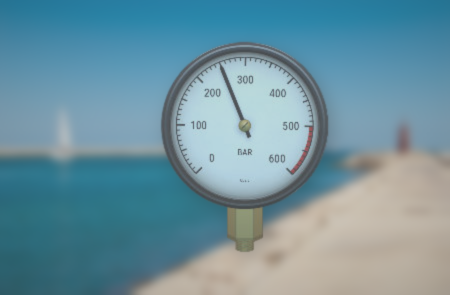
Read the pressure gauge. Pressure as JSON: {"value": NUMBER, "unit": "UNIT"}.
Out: {"value": 250, "unit": "bar"}
